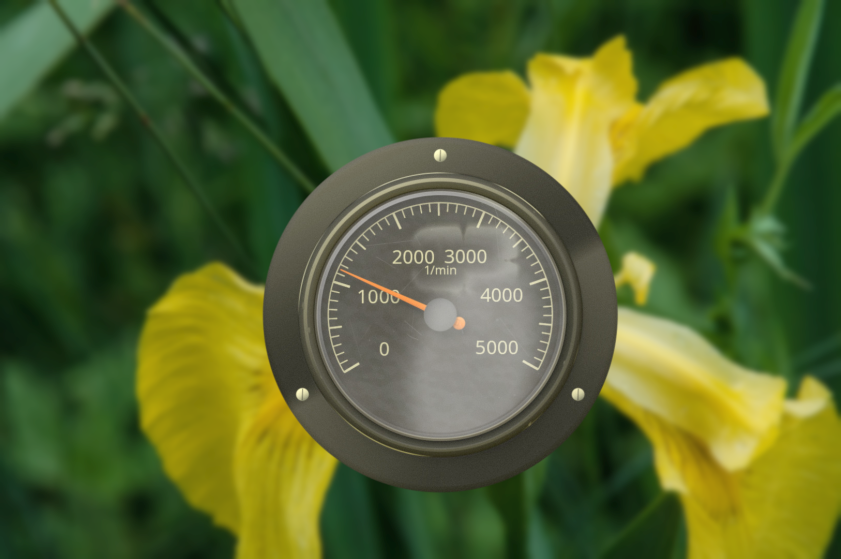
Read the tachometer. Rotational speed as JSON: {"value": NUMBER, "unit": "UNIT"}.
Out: {"value": 1150, "unit": "rpm"}
